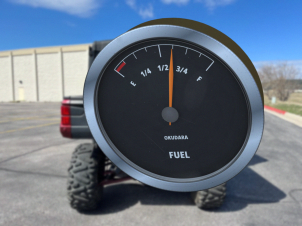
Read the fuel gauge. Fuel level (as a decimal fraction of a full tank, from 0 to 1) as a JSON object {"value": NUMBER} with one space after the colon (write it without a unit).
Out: {"value": 0.625}
